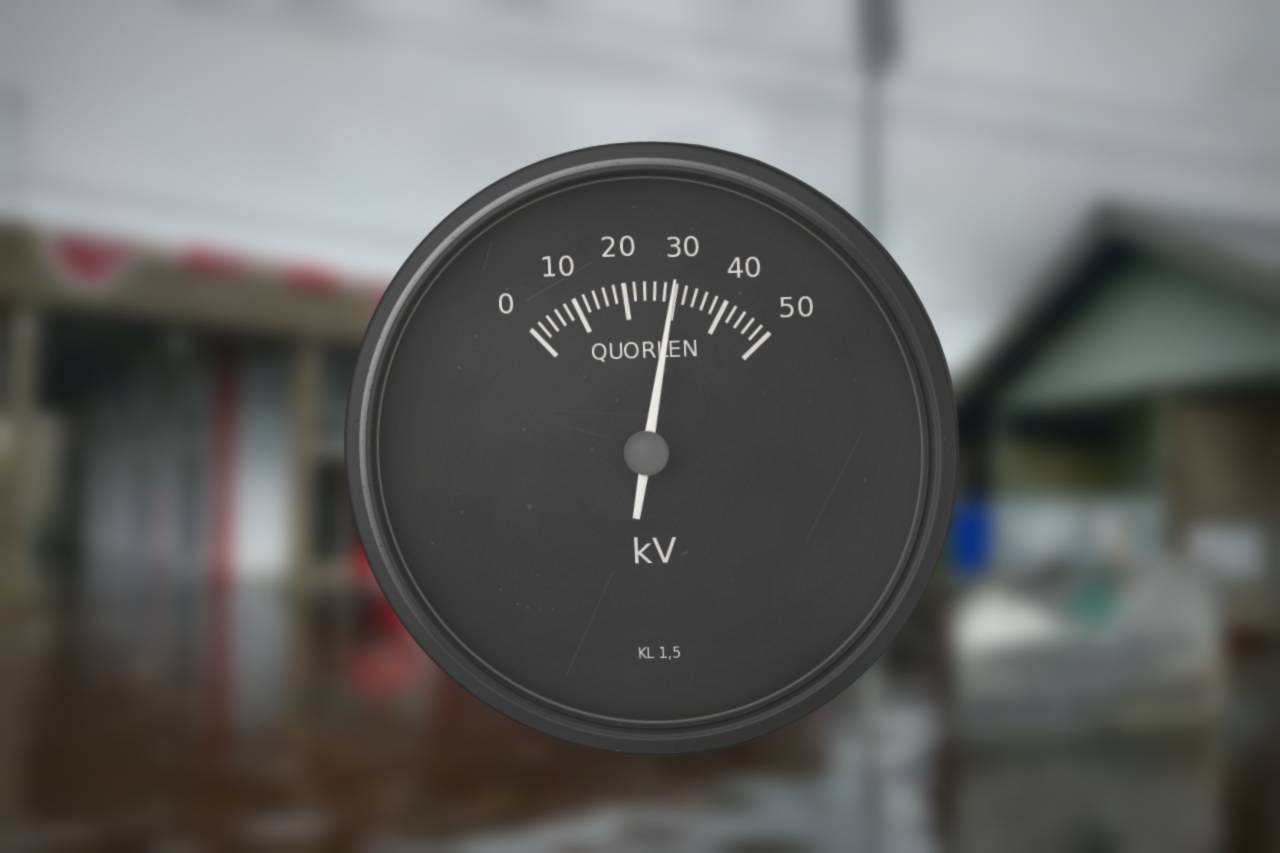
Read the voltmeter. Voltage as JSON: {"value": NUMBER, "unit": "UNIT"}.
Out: {"value": 30, "unit": "kV"}
